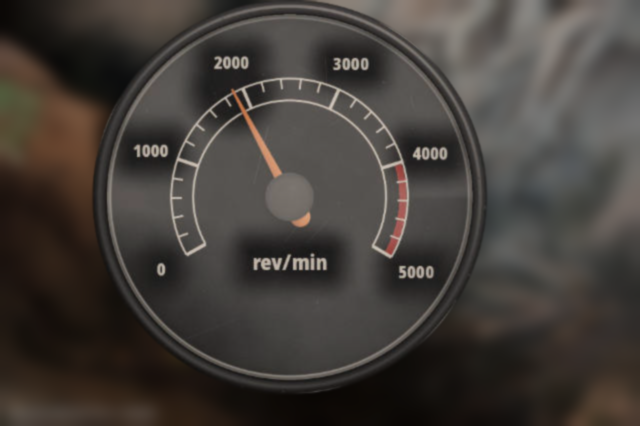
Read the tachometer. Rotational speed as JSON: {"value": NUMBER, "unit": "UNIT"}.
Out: {"value": 1900, "unit": "rpm"}
